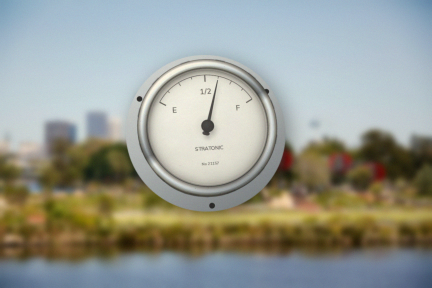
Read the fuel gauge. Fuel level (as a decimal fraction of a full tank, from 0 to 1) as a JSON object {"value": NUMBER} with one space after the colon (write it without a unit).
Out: {"value": 0.625}
